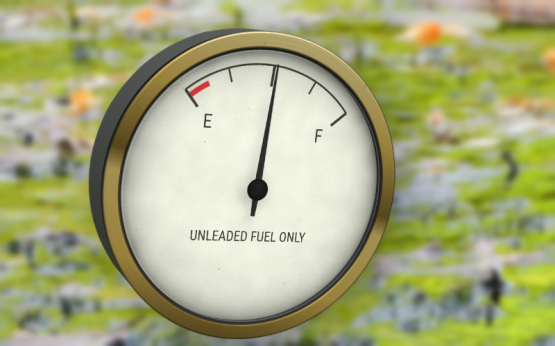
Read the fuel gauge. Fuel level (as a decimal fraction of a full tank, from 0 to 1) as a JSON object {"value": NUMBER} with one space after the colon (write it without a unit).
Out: {"value": 0.5}
